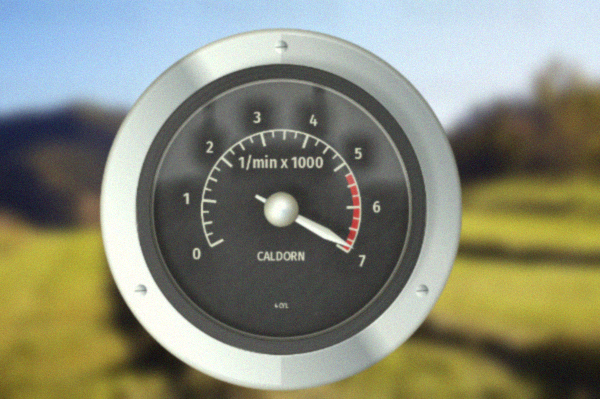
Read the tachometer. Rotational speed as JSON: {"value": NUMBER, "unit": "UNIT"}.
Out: {"value": 6875, "unit": "rpm"}
